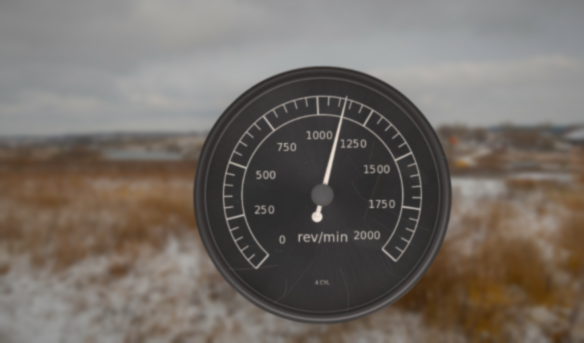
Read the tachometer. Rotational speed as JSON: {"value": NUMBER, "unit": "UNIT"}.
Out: {"value": 1125, "unit": "rpm"}
